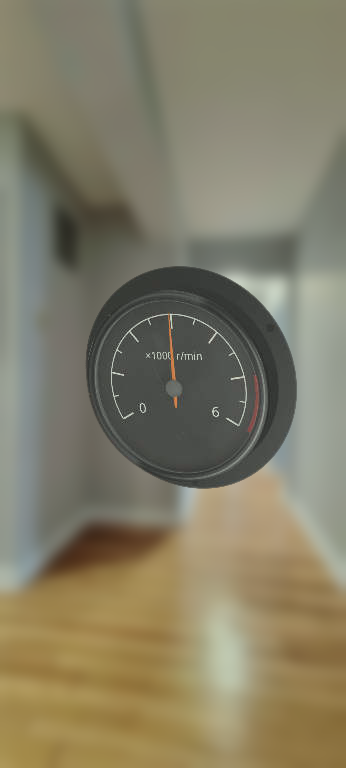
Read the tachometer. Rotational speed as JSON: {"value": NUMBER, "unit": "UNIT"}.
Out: {"value": 3000, "unit": "rpm"}
